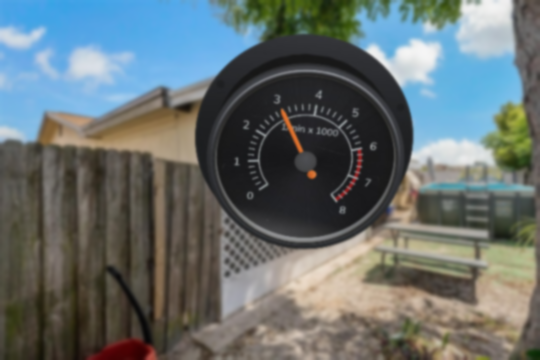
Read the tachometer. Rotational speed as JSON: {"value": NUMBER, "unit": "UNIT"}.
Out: {"value": 3000, "unit": "rpm"}
